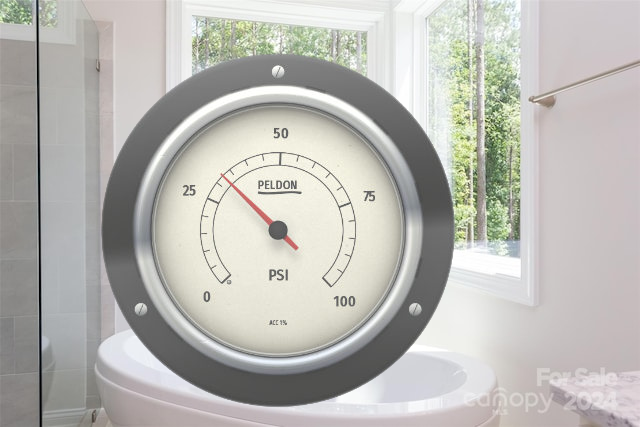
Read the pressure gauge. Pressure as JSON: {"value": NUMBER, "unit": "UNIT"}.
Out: {"value": 32.5, "unit": "psi"}
